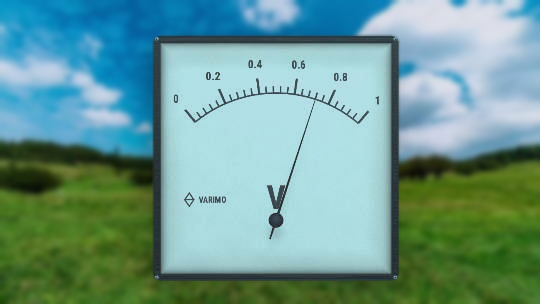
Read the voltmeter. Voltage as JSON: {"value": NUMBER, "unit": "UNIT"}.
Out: {"value": 0.72, "unit": "V"}
